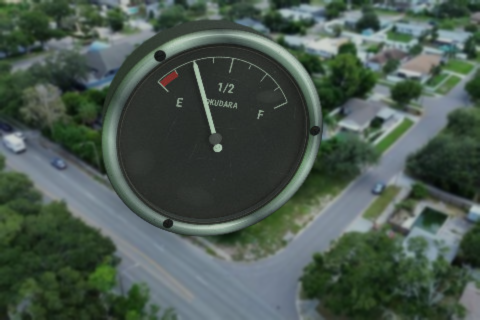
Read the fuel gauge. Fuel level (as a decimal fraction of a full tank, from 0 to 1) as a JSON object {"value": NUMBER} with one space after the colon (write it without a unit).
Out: {"value": 0.25}
